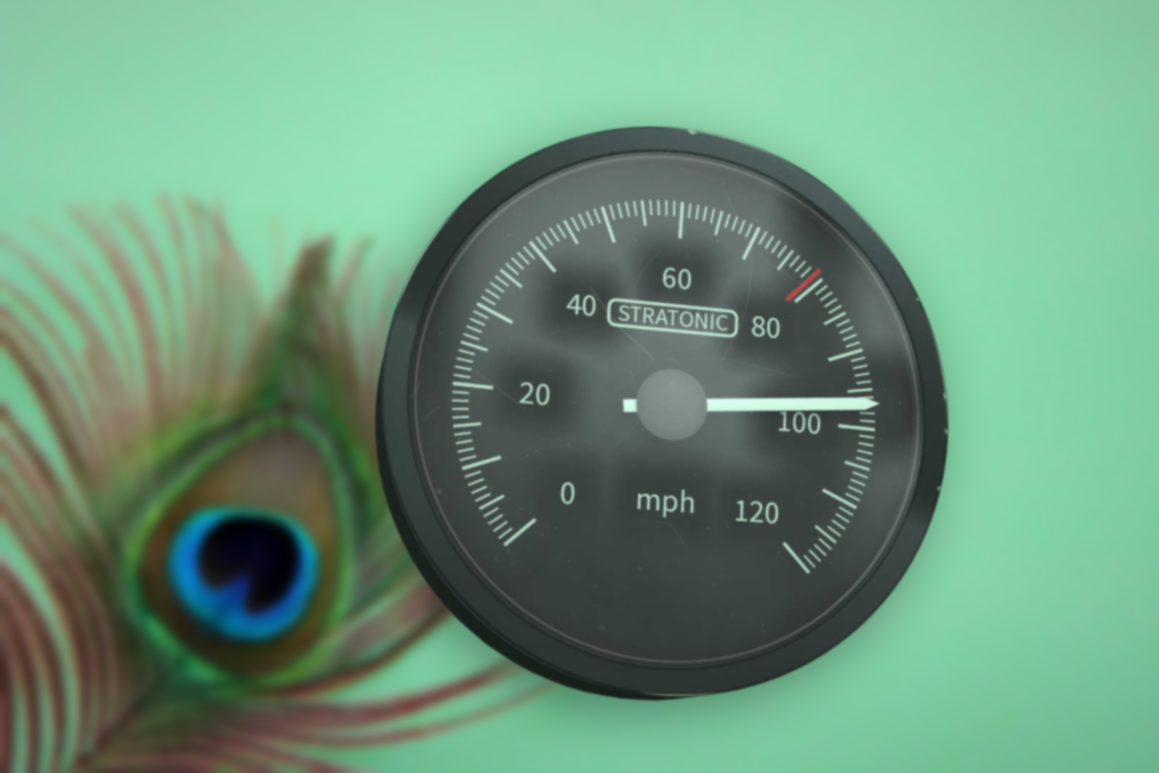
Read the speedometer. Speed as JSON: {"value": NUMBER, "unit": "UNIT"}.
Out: {"value": 97, "unit": "mph"}
